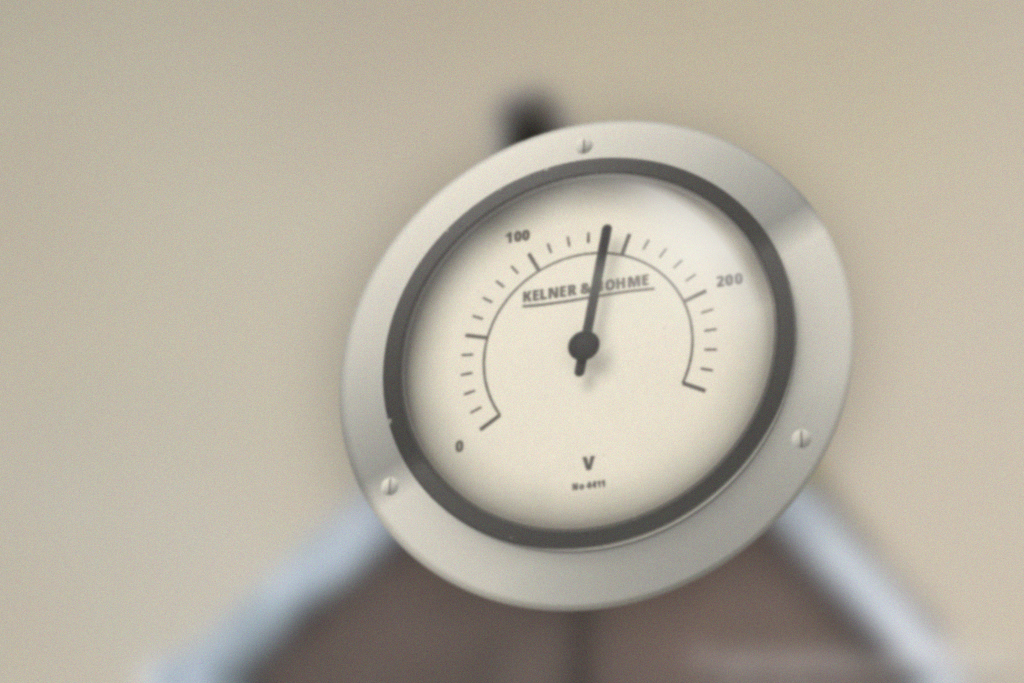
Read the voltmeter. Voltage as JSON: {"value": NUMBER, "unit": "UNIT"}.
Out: {"value": 140, "unit": "V"}
